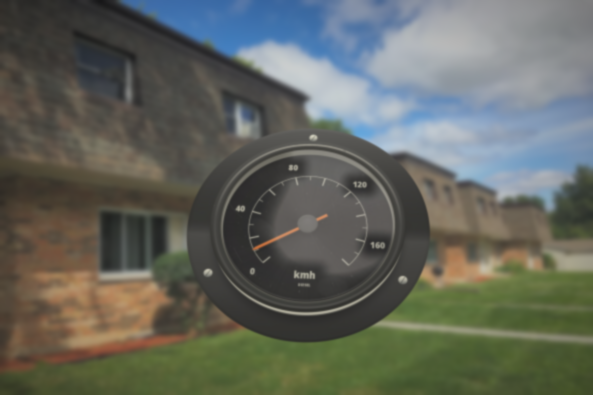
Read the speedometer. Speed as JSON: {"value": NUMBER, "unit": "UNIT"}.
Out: {"value": 10, "unit": "km/h"}
